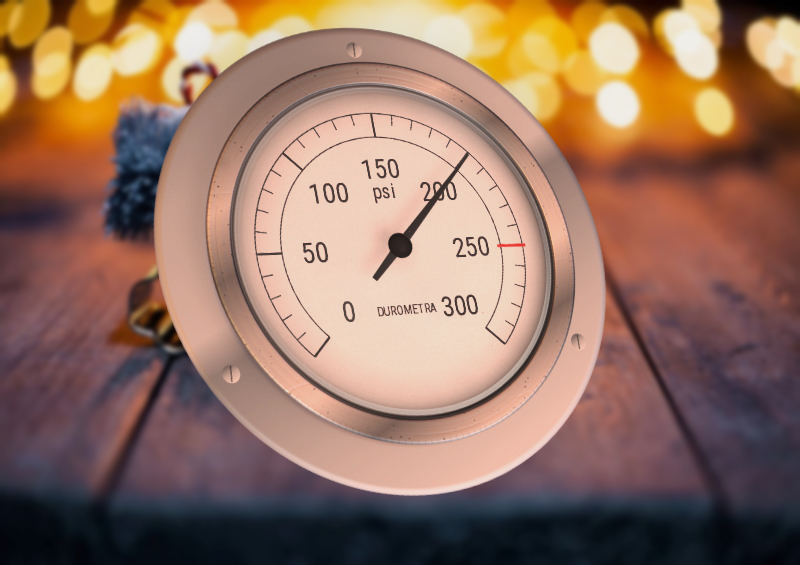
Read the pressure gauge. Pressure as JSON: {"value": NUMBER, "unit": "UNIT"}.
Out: {"value": 200, "unit": "psi"}
